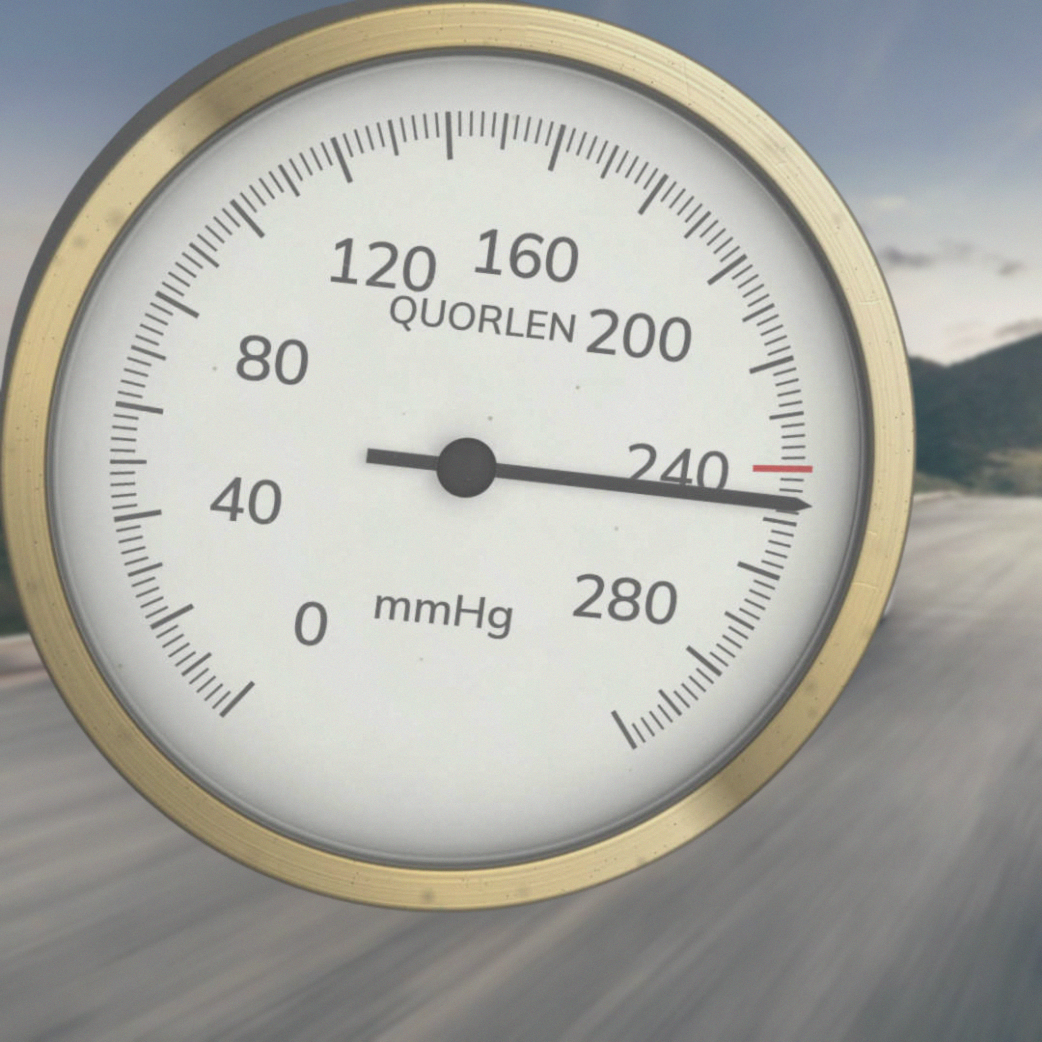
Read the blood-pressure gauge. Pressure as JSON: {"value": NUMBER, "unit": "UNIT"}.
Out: {"value": 246, "unit": "mmHg"}
